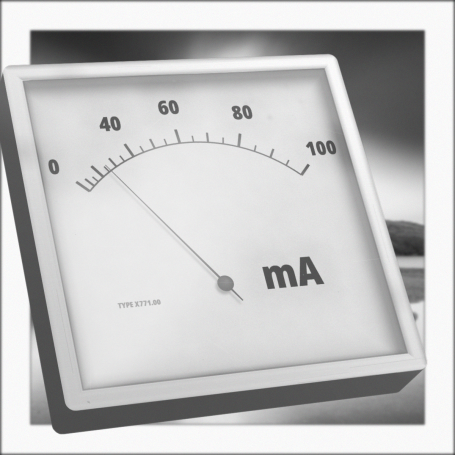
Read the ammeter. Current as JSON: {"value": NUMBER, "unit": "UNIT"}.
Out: {"value": 25, "unit": "mA"}
